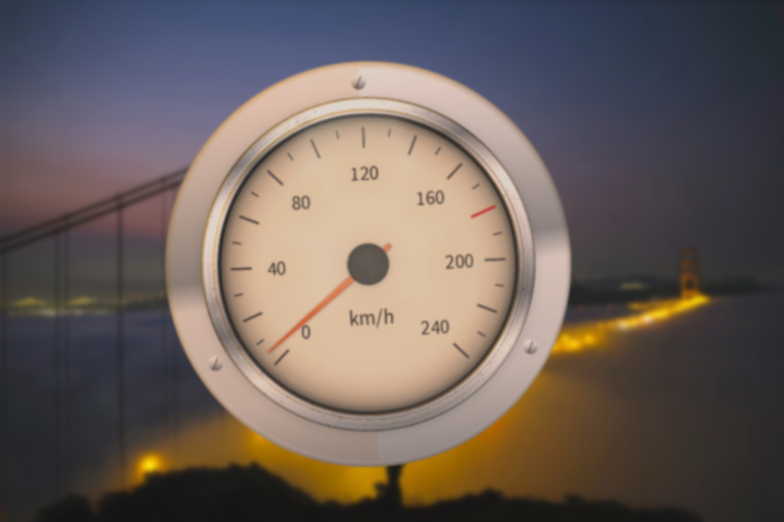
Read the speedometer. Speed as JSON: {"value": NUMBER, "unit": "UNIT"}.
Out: {"value": 5, "unit": "km/h"}
